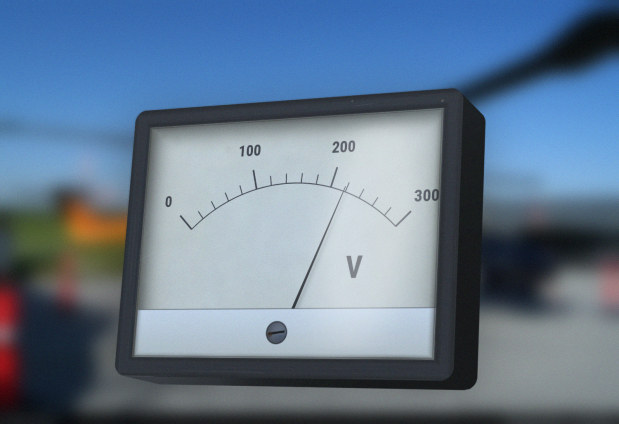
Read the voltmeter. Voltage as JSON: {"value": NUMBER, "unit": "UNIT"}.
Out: {"value": 220, "unit": "V"}
